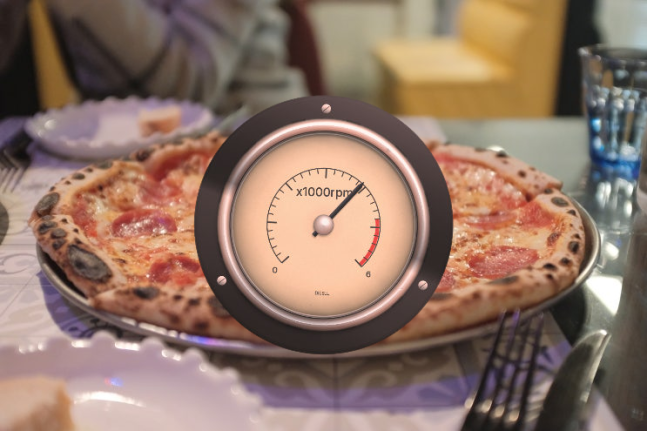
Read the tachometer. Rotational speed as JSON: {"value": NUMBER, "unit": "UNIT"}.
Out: {"value": 3900, "unit": "rpm"}
